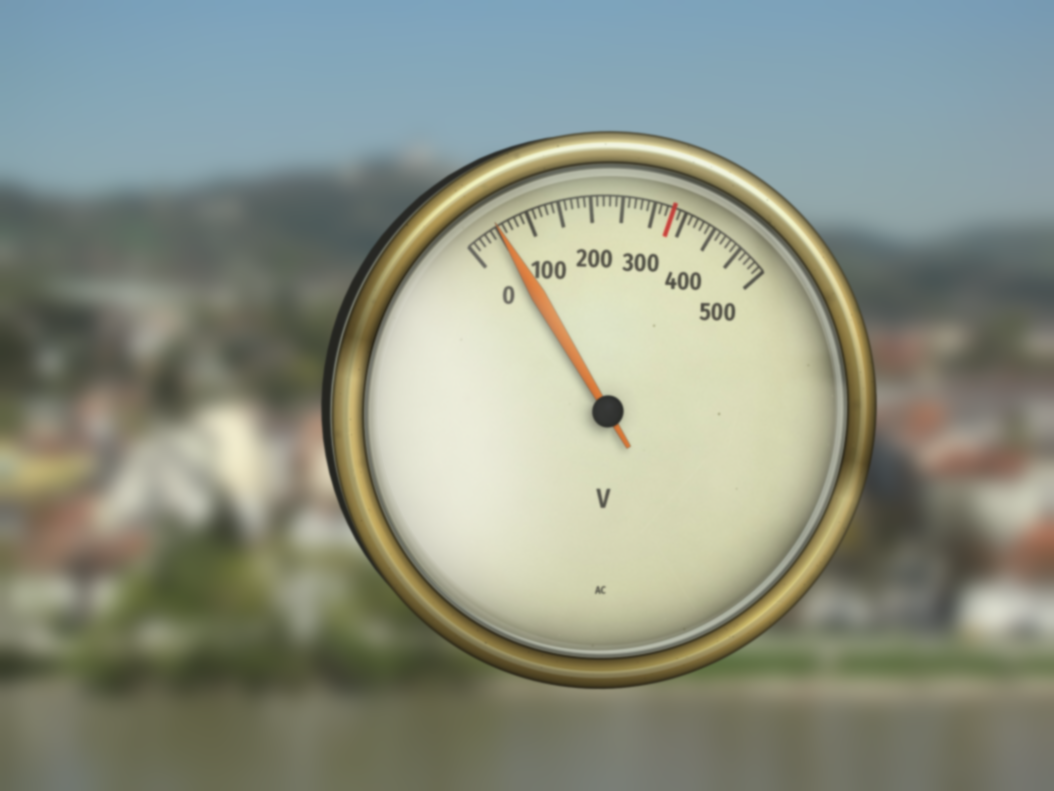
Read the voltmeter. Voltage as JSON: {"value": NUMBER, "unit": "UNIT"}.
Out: {"value": 50, "unit": "V"}
